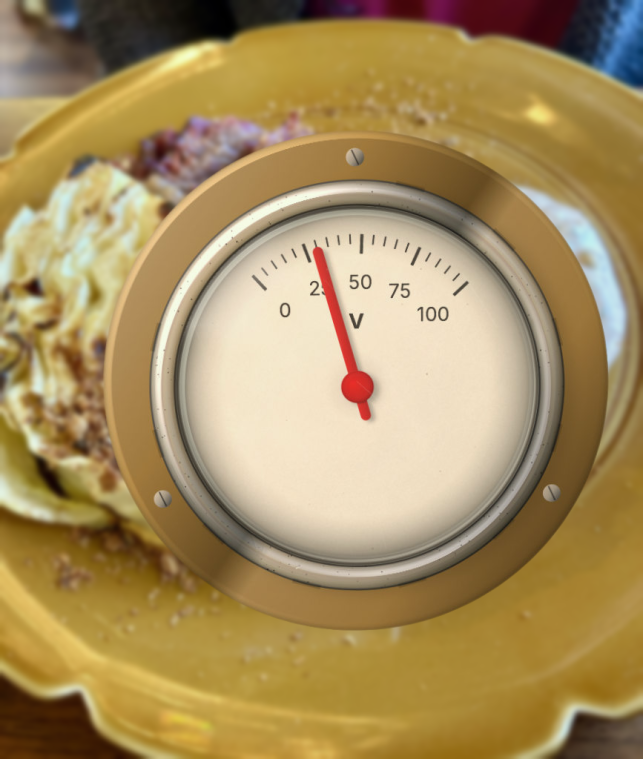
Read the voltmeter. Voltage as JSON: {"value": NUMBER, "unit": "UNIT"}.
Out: {"value": 30, "unit": "V"}
